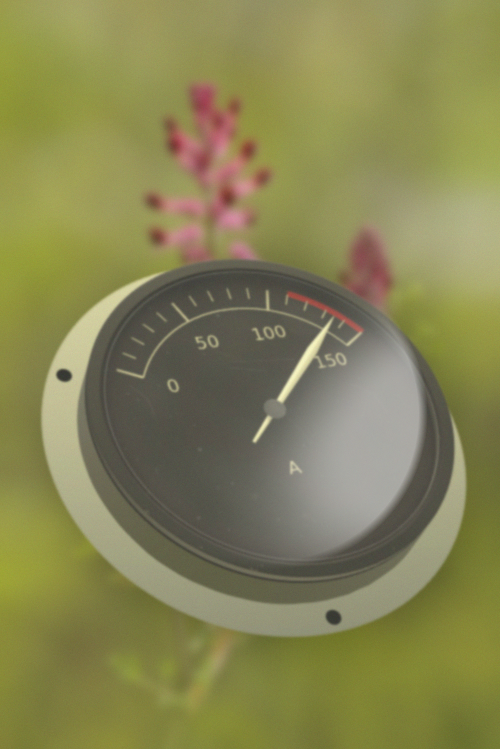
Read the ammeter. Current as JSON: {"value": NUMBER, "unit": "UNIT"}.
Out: {"value": 135, "unit": "A"}
